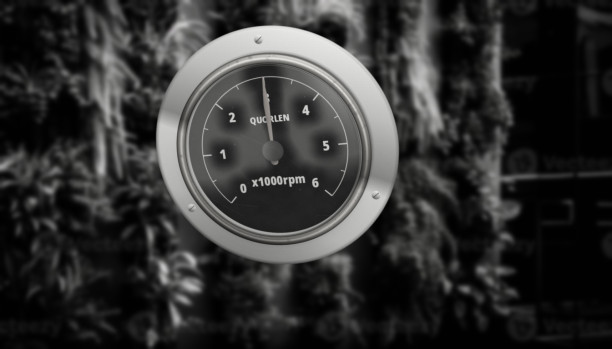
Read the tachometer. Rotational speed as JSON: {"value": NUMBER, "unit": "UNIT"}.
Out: {"value": 3000, "unit": "rpm"}
